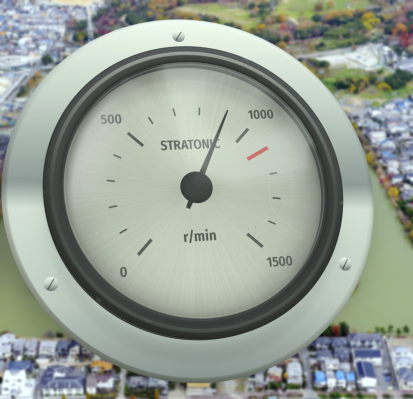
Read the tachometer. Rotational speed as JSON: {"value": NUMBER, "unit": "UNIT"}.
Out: {"value": 900, "unit": "rpm"}
